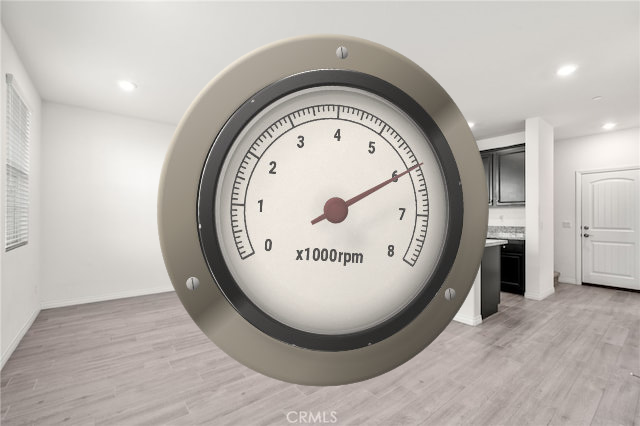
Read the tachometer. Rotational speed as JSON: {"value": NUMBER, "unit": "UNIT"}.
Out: {"value": 6000, "unit": "rpm"}
